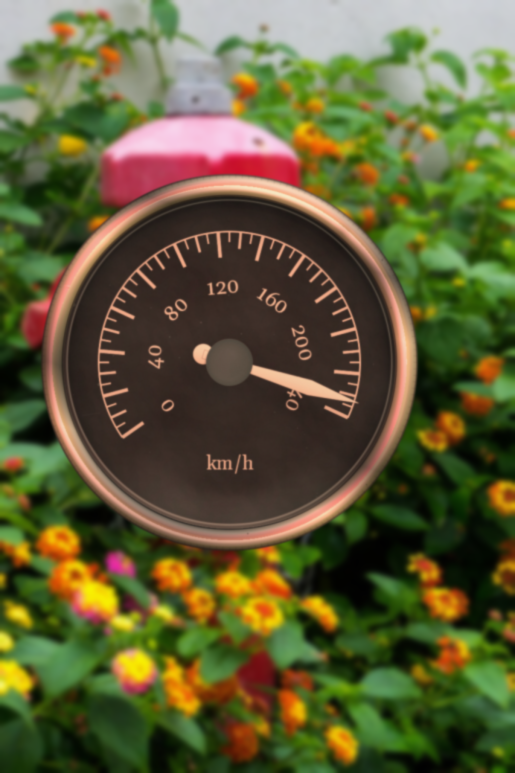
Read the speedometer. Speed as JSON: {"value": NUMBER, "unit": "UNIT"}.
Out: {"value": 232.5, "unit": "km/h"}
